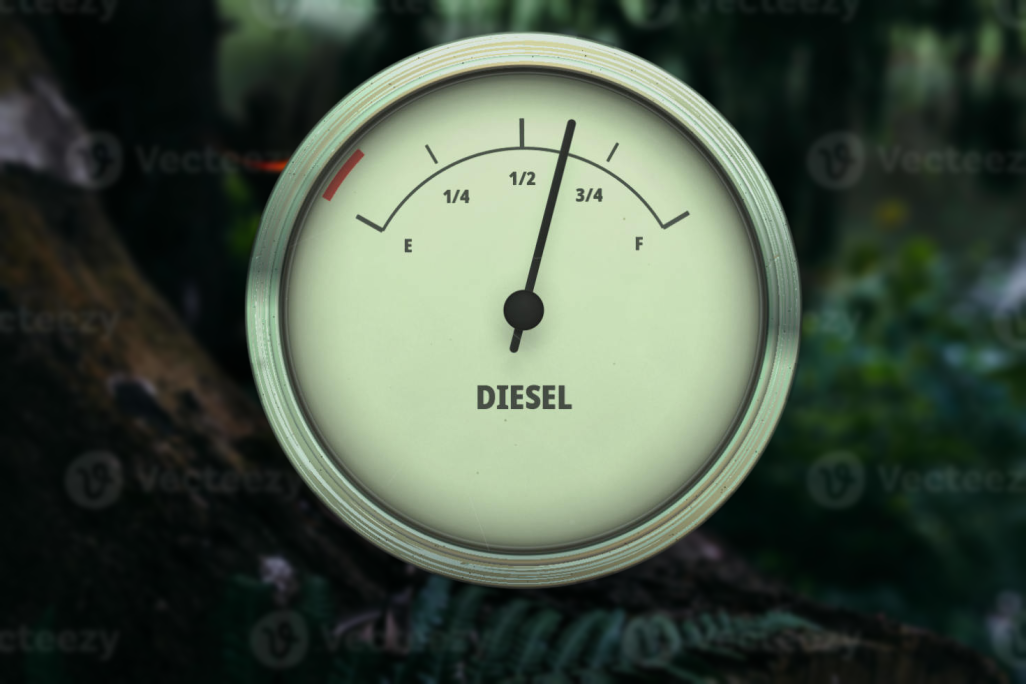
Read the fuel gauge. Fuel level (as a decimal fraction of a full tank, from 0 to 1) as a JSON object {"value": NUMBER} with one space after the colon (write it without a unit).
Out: {"value": 0.625}
